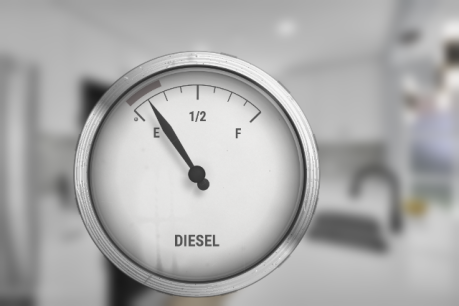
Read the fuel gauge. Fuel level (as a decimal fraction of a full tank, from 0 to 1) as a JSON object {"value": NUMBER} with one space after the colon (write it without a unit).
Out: {"value": 0.125}
